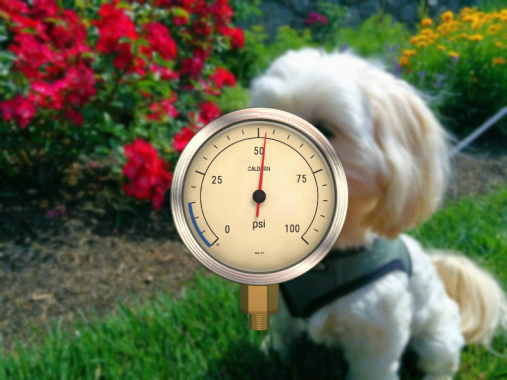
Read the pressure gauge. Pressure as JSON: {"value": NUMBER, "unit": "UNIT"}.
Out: {"value": 52.5, "unit": "psi"}
